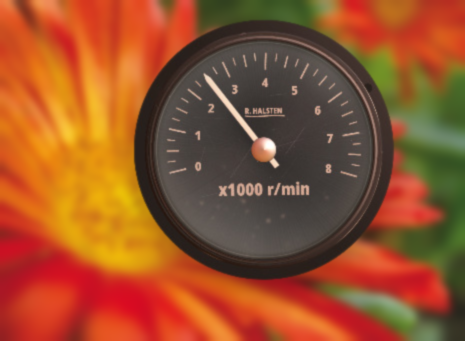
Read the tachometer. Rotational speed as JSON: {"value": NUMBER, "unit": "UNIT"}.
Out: {"value": 2500, "unit": "rpm"}
